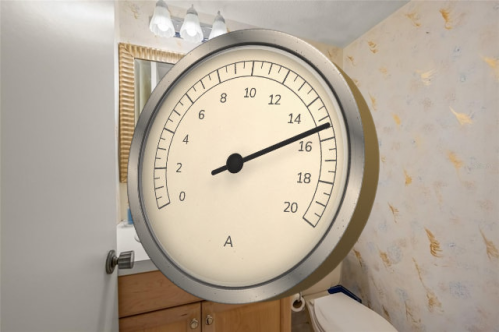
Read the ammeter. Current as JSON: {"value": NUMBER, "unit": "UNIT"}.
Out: {"value": 15.5, "unit": "A"}
